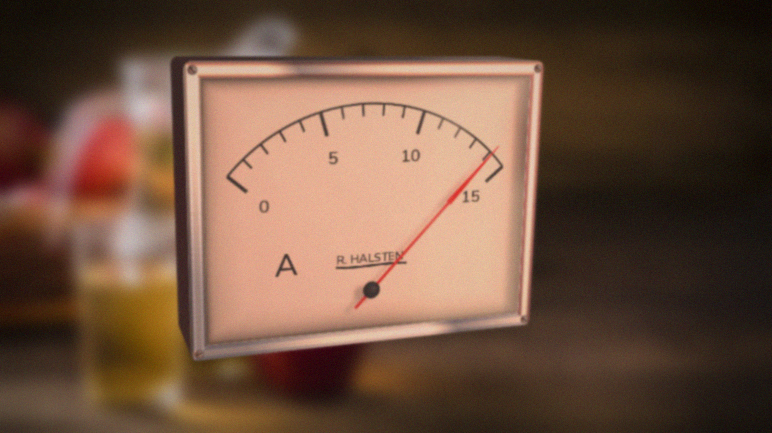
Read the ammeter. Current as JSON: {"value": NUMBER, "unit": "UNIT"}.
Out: {"value": 14, "unit": "A"}
